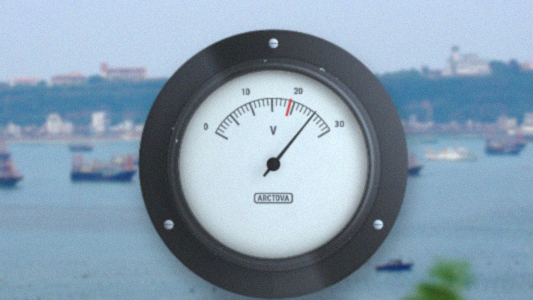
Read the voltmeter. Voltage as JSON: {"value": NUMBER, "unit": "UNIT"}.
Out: {"value": 25, "unit": "V"}
